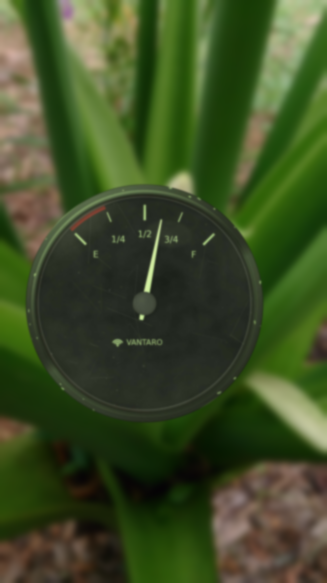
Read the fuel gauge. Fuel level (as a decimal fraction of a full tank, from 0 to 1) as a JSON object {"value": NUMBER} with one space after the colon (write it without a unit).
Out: {"value": 0.625}
